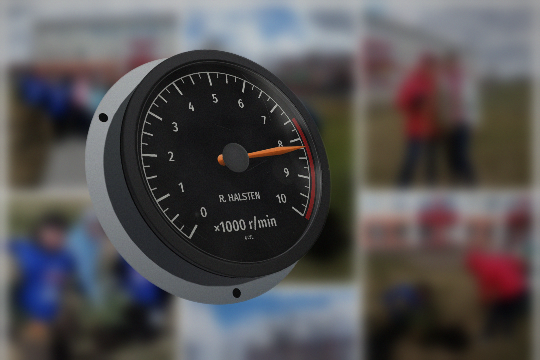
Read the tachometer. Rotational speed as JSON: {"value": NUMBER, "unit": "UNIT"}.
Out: {"value": 8250, "unit": "rpm"}
